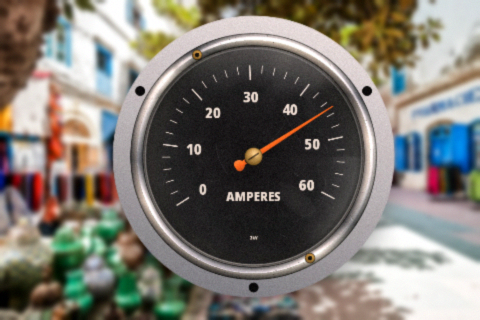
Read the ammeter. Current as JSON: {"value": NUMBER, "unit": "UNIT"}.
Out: {"value": 45, "unit": "A"}
